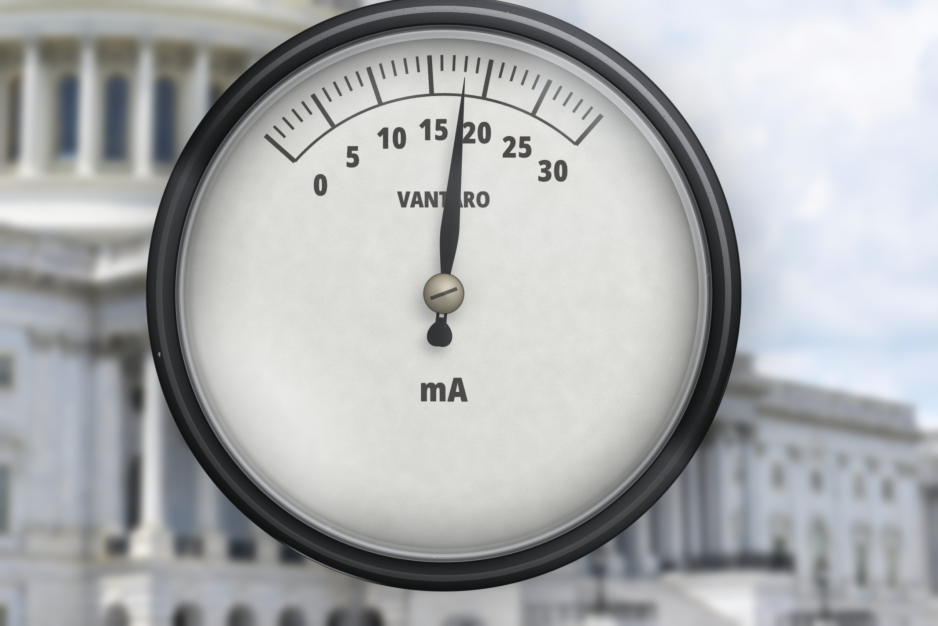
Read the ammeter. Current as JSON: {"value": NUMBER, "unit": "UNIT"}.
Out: {"value": 18, "unit": "mA"}
